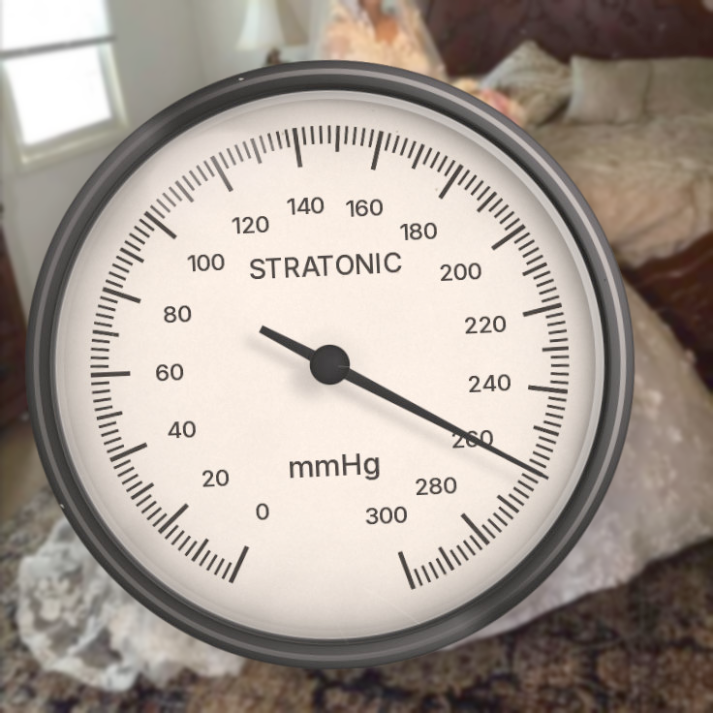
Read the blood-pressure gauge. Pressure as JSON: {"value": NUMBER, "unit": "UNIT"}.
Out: {"value": 260, "unit": "mmHg"}
